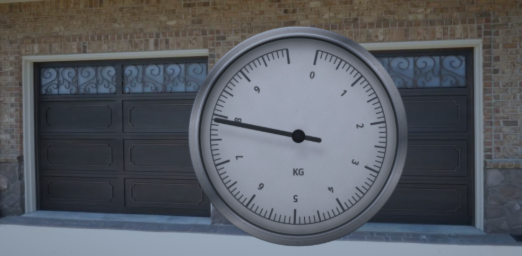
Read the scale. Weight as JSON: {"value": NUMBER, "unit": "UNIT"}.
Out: {"value": 7.9, "unit": "kg"}
